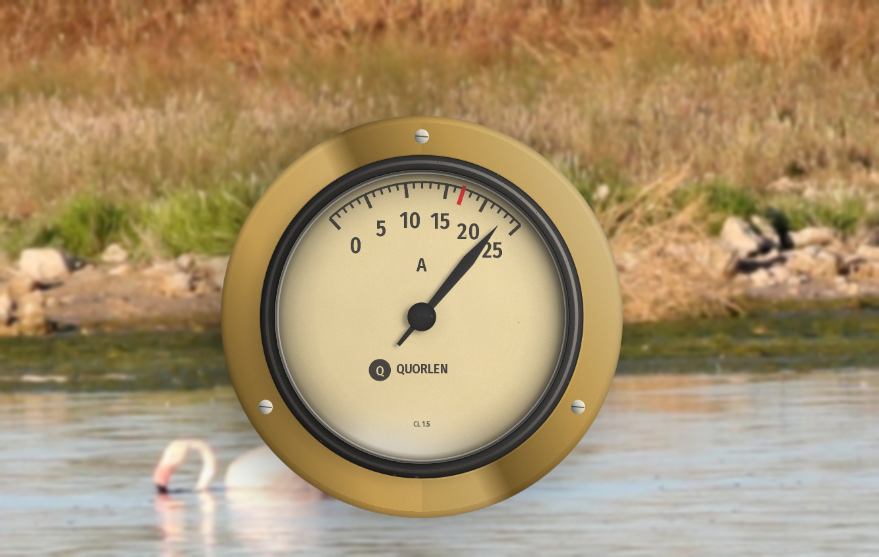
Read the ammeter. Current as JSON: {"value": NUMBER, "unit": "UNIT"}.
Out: {"value": 23, "unit": "A"}
